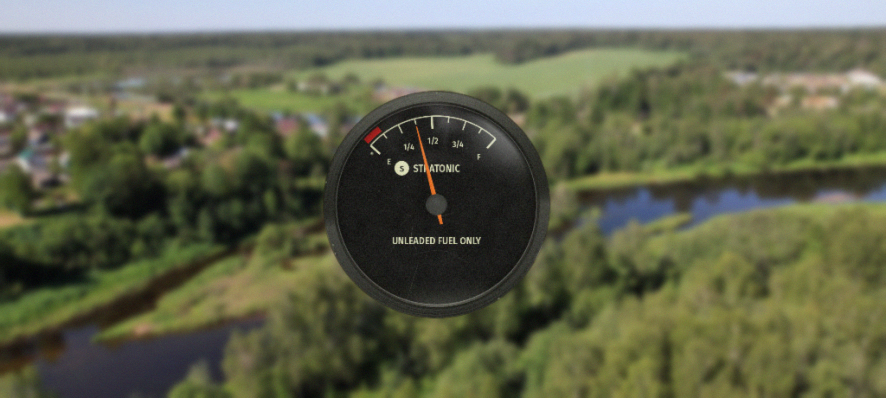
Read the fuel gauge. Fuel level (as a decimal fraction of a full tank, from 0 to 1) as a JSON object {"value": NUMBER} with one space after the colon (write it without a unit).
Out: {"value": 0.375}
